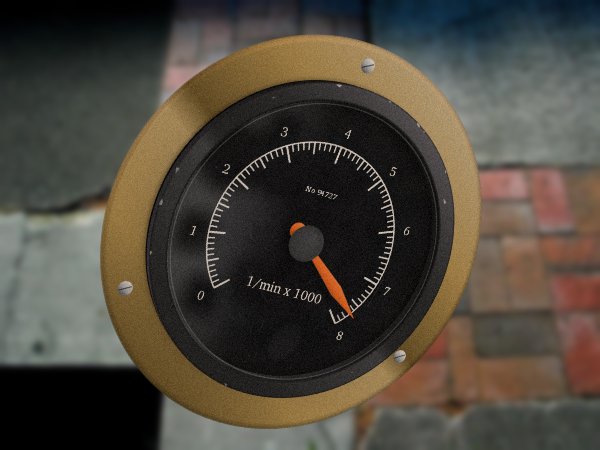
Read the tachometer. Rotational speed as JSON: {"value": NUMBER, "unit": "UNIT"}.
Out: {"value": 7700, "unit": "rpm"}
